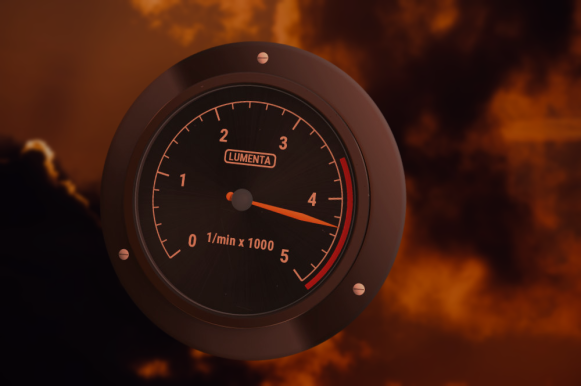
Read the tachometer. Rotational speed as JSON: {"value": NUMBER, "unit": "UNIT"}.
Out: {"value": 4300, "unit": "rpm"}
